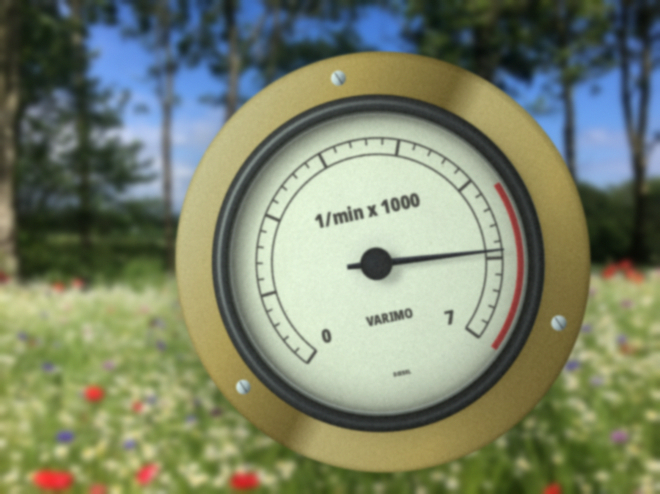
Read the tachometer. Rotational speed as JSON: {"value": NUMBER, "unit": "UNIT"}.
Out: {"value": 5900, "unit": "rpm"}
